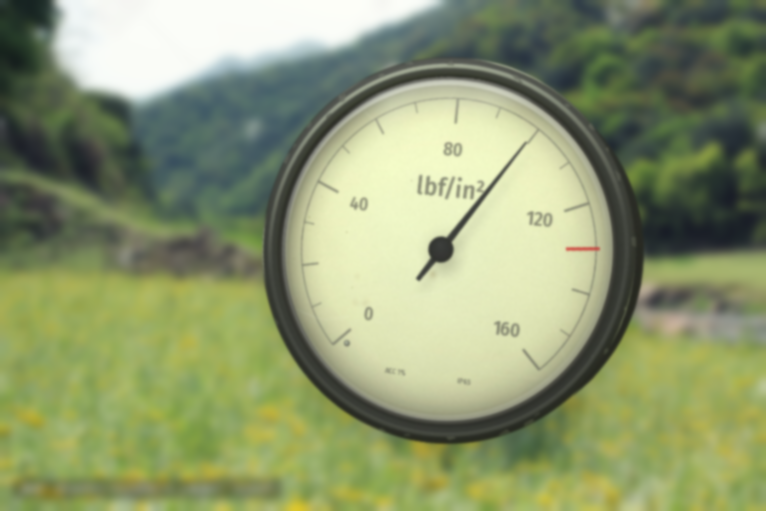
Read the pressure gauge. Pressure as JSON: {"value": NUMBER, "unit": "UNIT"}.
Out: {"value": 100, "unit": "psi"}
